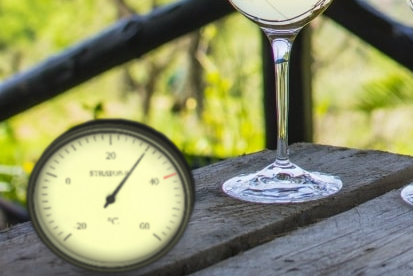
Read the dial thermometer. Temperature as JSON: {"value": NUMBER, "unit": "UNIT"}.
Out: {"value": 30, "unit": "°C"}
